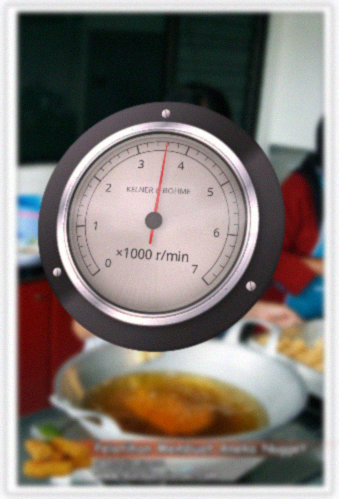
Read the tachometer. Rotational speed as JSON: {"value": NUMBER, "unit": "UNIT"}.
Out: {"value": 3600, "unit": "rpm"}
